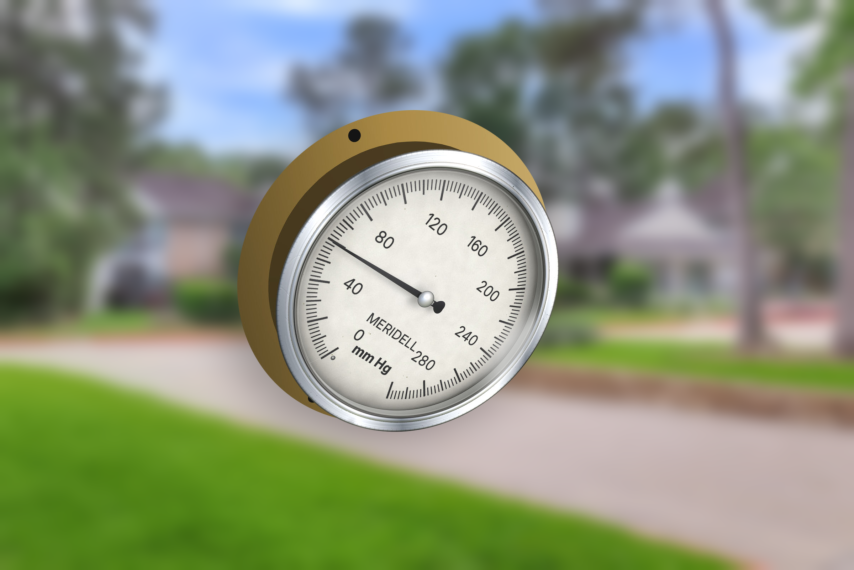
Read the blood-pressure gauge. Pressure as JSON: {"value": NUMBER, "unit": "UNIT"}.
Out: {"value": 60, "unit": "mmHg"}
